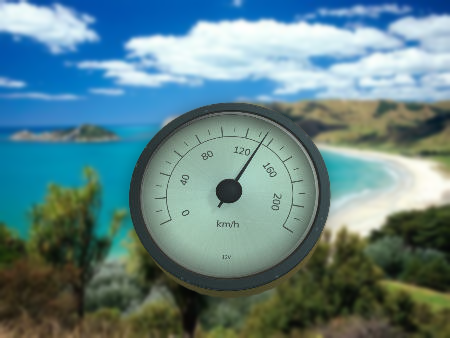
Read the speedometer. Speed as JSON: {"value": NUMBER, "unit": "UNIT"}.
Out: {"value": 135, "unit": "km/h"}
